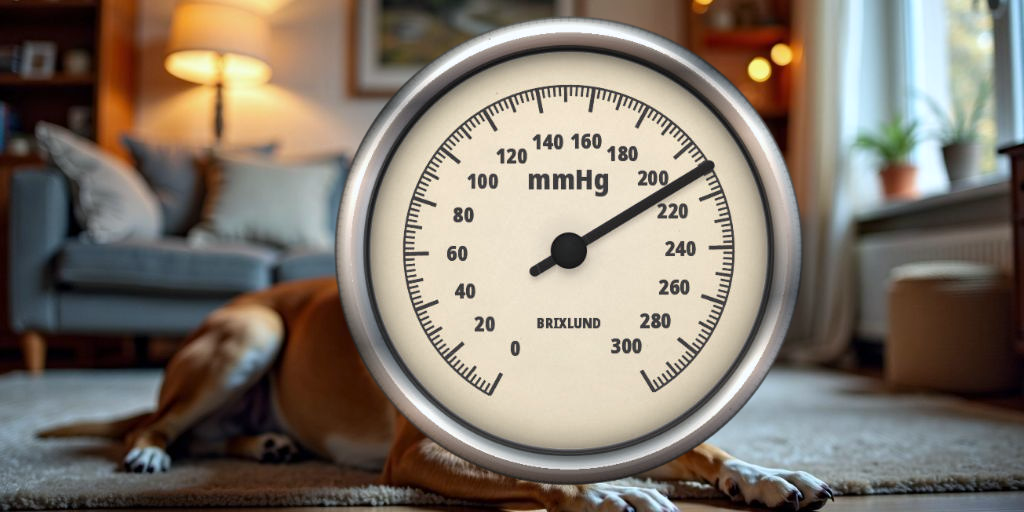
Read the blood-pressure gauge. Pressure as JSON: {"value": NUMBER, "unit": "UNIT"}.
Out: {"value": 210, "unit": "mmHg"}
